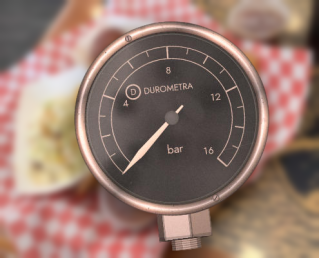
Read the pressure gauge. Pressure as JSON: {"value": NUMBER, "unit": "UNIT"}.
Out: {"value": 0, "unit": "bar"}
